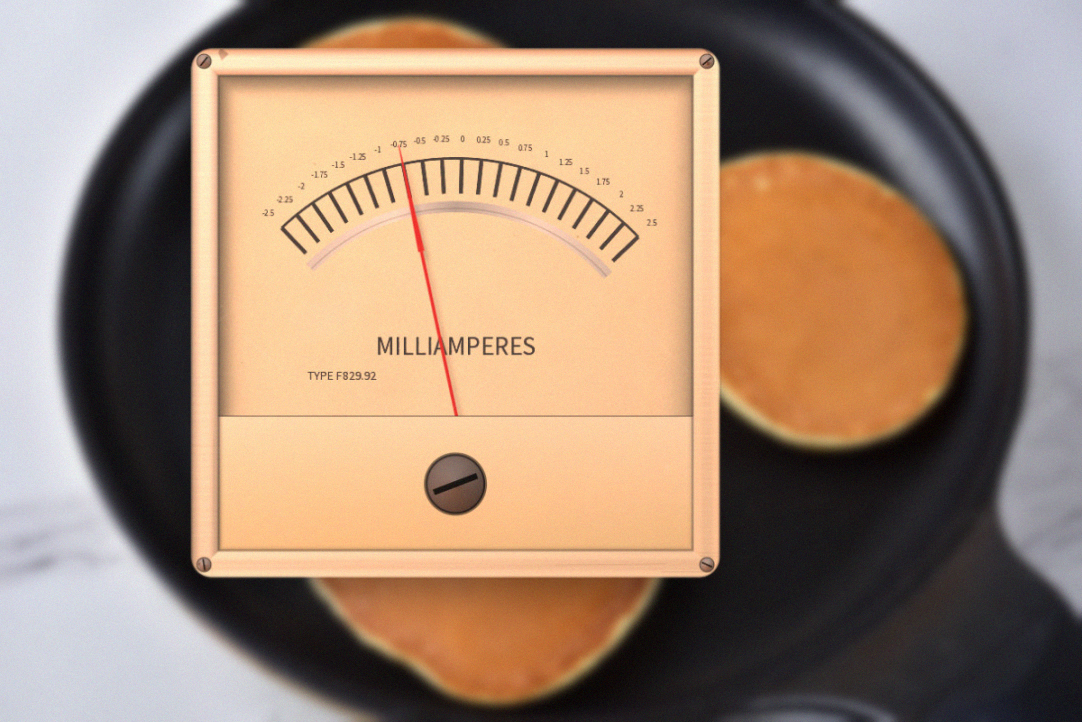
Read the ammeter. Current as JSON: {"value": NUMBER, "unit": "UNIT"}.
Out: {"value": -0.75, "unit": "mA"}
